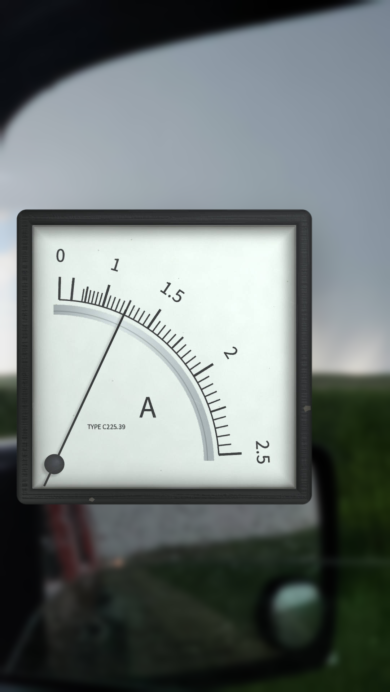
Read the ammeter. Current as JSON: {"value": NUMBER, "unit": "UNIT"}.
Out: {"value": 1.25, "unit": "A"}
